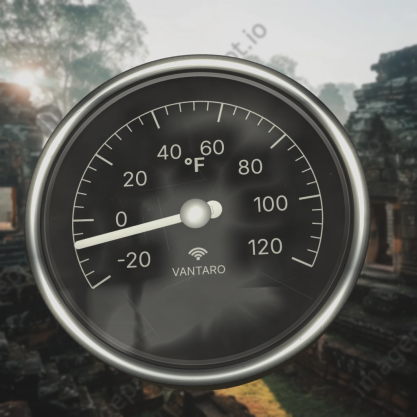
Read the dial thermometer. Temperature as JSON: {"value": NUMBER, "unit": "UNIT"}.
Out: {"value": -8, "unit": "°F"}
